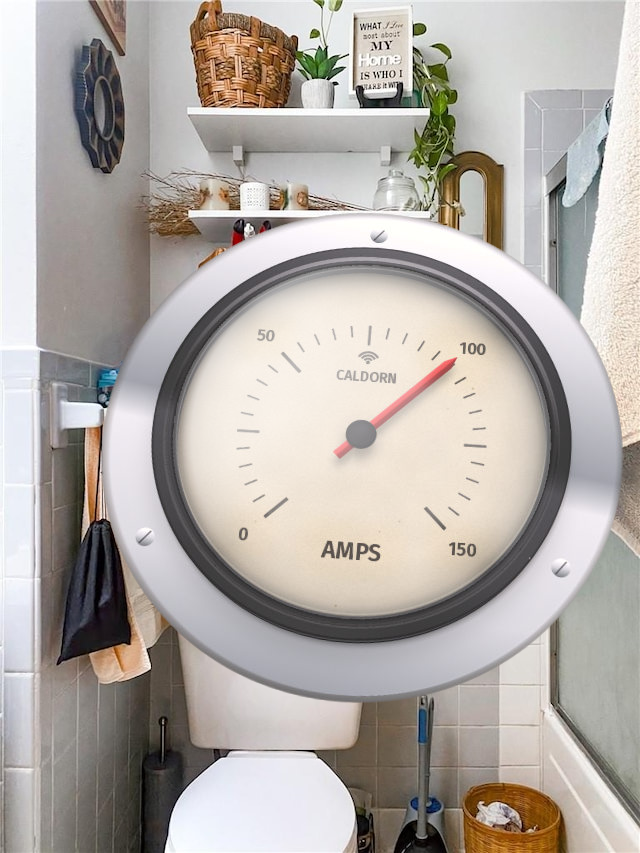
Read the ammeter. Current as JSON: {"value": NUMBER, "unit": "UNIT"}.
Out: {"value": 100, "unit": "A"}
